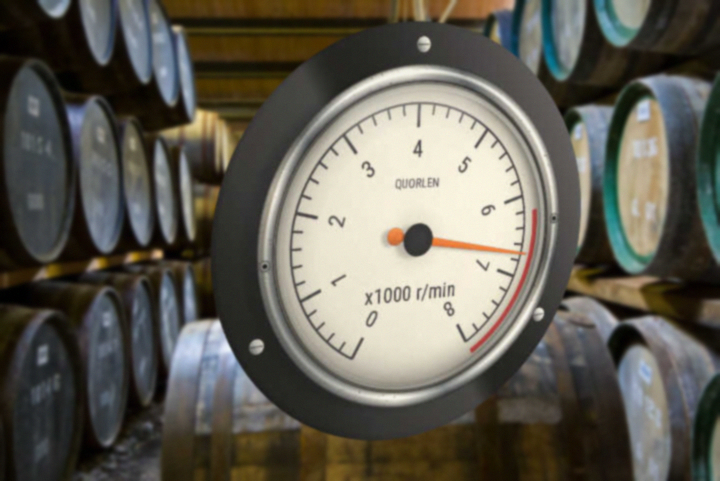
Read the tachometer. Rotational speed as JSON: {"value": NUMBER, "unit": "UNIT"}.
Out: {"value": 6700, "unit": "rpm"}
